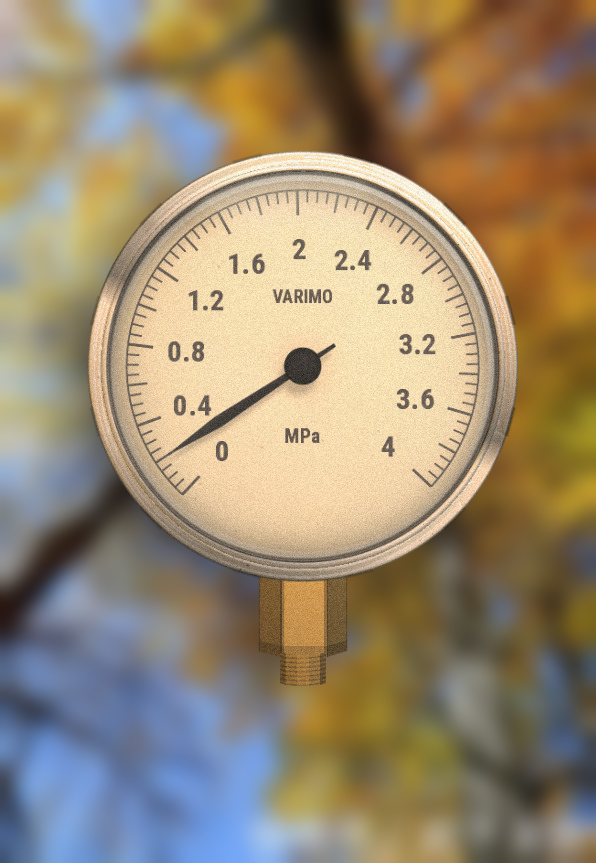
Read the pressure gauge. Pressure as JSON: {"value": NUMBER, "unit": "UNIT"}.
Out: {"value": 0.2, "unit": "MPa"}
